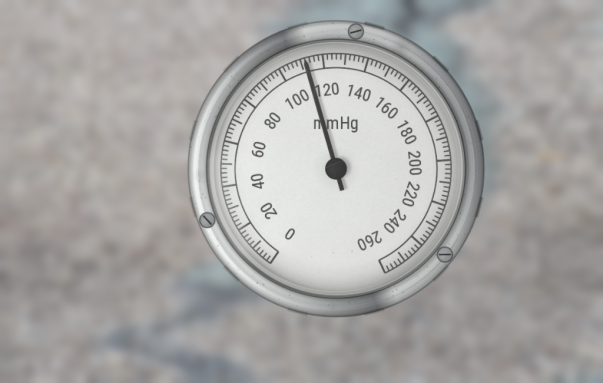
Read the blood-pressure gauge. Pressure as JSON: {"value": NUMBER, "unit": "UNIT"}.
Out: {"value": 112, "unit": "mmHg"}
